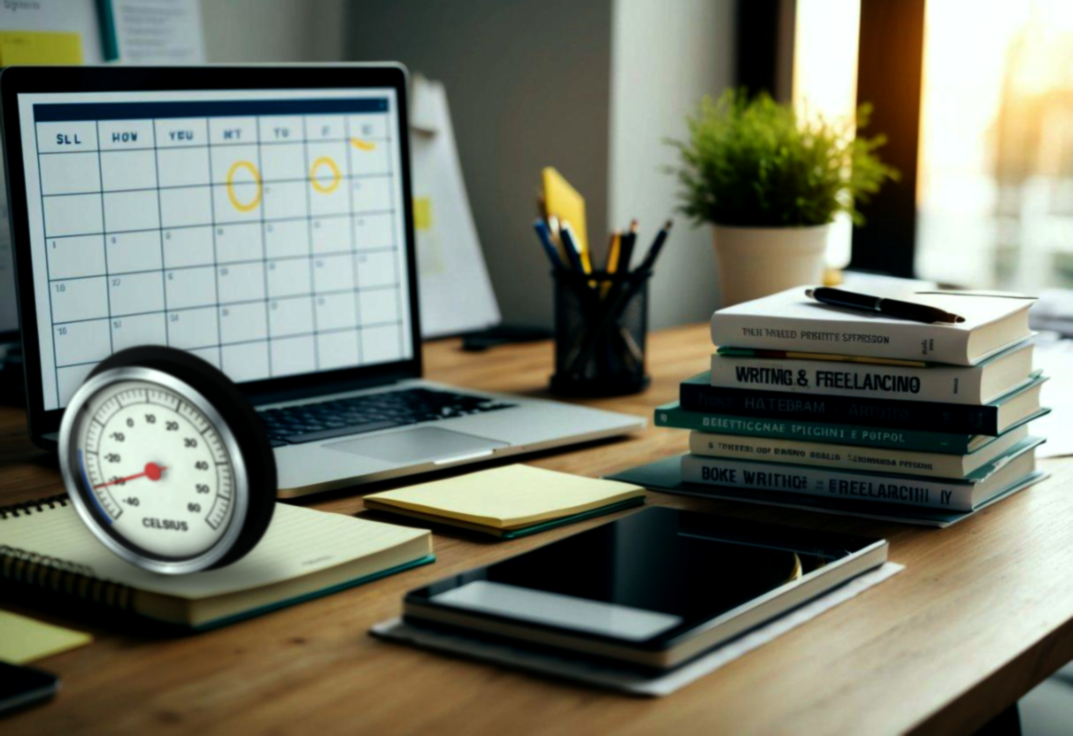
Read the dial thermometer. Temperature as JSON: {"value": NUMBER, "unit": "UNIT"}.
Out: {"value": -30, "unit": "°C"}
